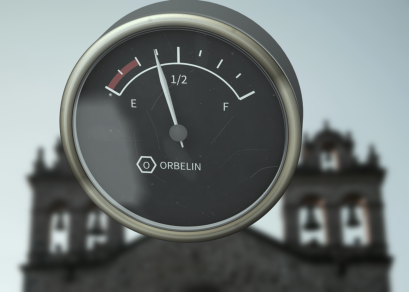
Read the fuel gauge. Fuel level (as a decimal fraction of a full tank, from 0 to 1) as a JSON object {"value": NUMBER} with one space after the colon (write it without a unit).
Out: {"value": 0.375}
